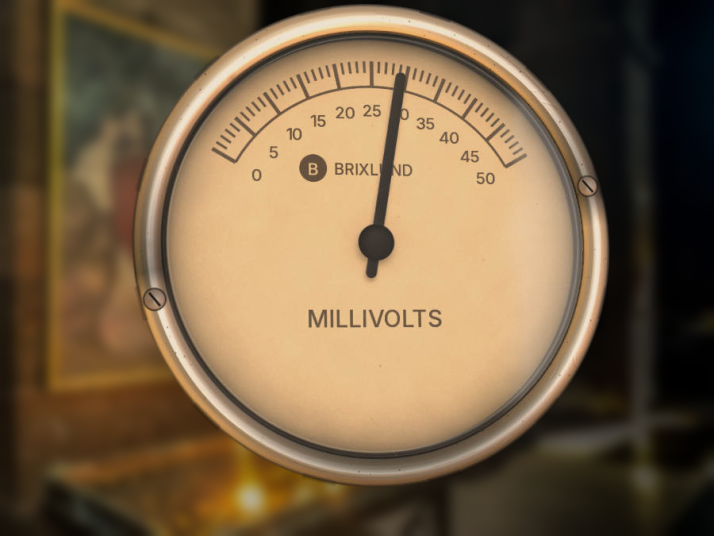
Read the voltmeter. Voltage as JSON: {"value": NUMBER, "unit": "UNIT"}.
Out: {"value": 29, "unit": "mV"}
